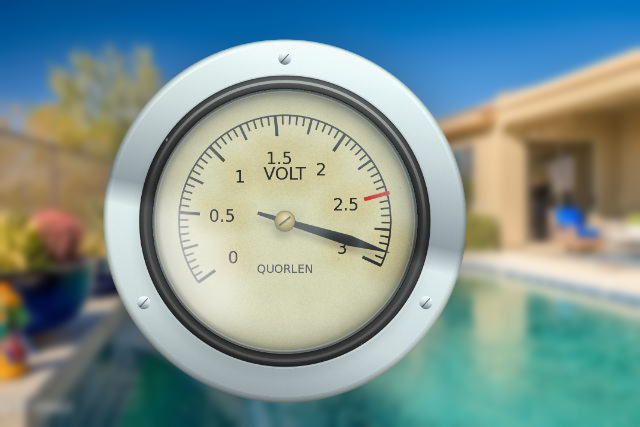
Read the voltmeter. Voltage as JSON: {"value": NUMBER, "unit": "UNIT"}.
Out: {"value": 2.9, "unit": "V"}
